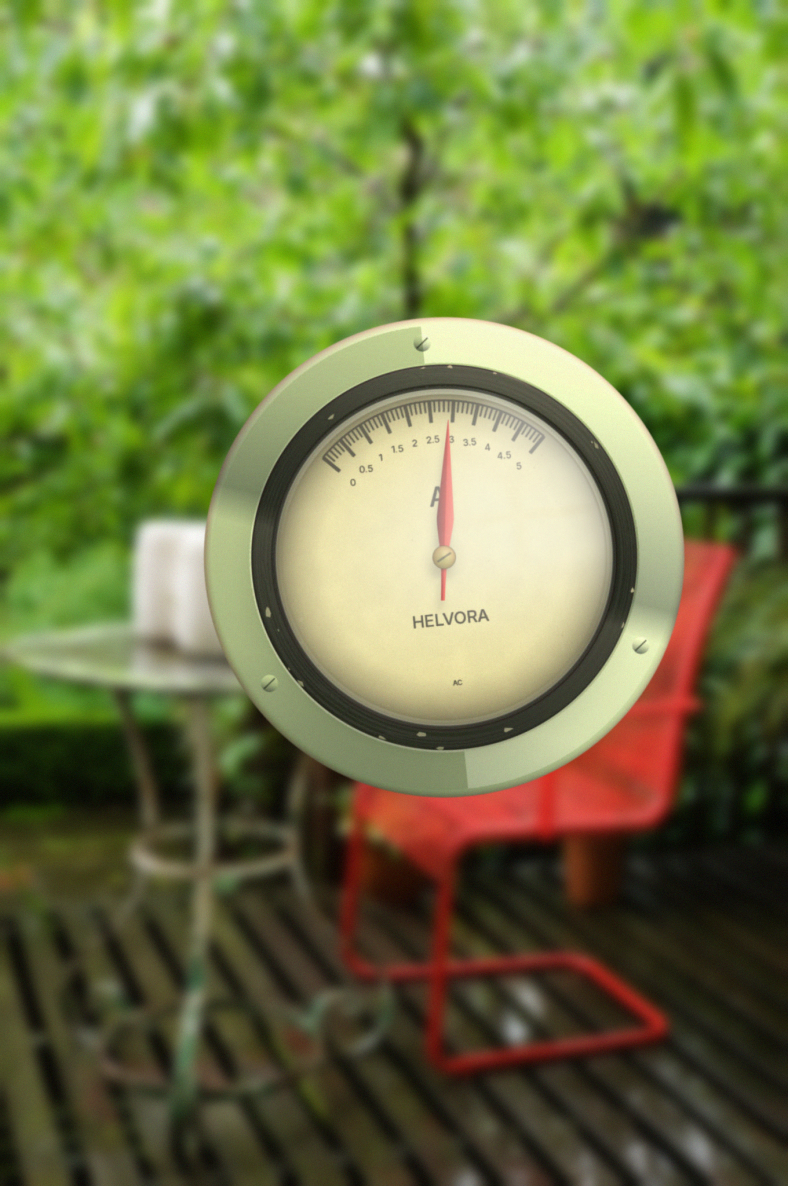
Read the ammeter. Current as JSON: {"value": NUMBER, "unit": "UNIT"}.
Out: {"value": 2.9, "unit": "A"}
